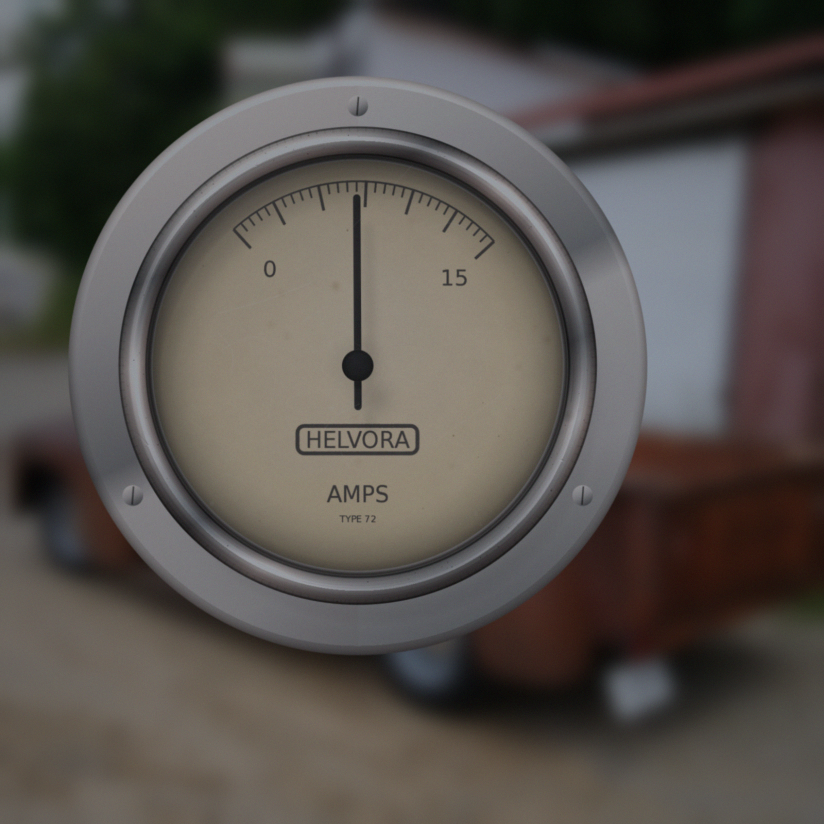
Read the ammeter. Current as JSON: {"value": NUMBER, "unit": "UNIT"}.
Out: {"value": 7, "unit": "A"}
